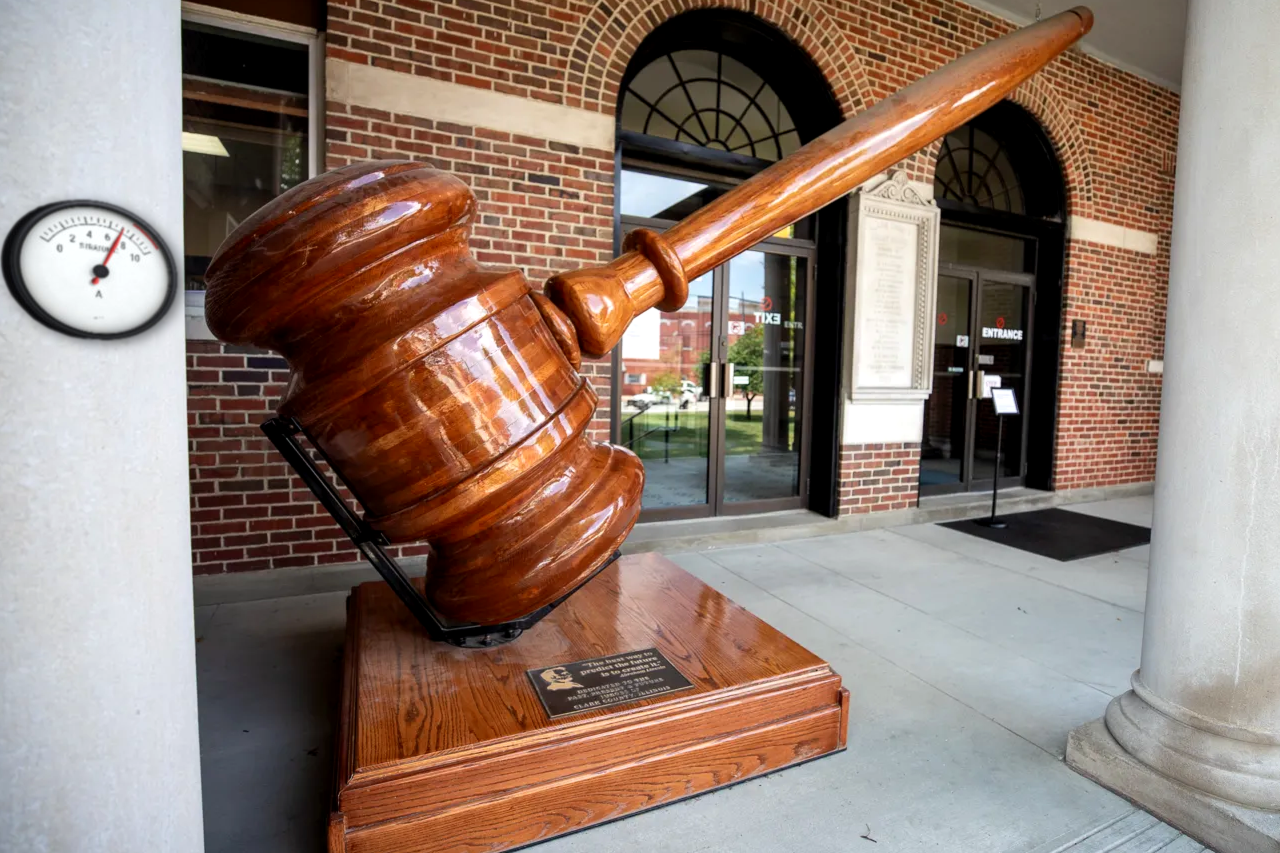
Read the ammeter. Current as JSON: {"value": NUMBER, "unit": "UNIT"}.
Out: {"value": 7, "unit": "A"}
